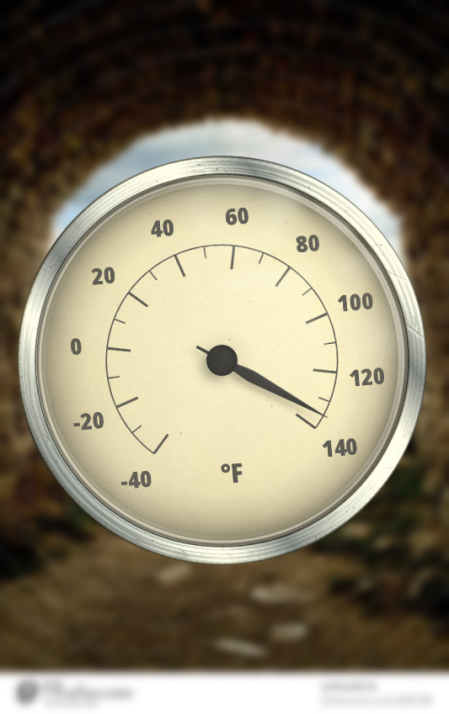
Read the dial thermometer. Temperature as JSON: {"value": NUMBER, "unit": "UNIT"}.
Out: {"value": 135, "unit": "°F"}
